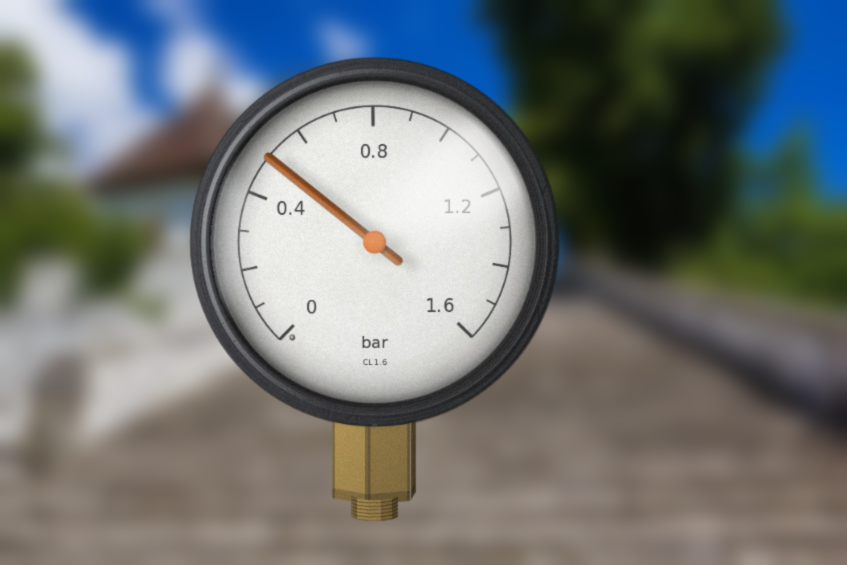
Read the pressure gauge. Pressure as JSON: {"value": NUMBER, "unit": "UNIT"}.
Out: {"value": 0.5, "unit": "bar"}
